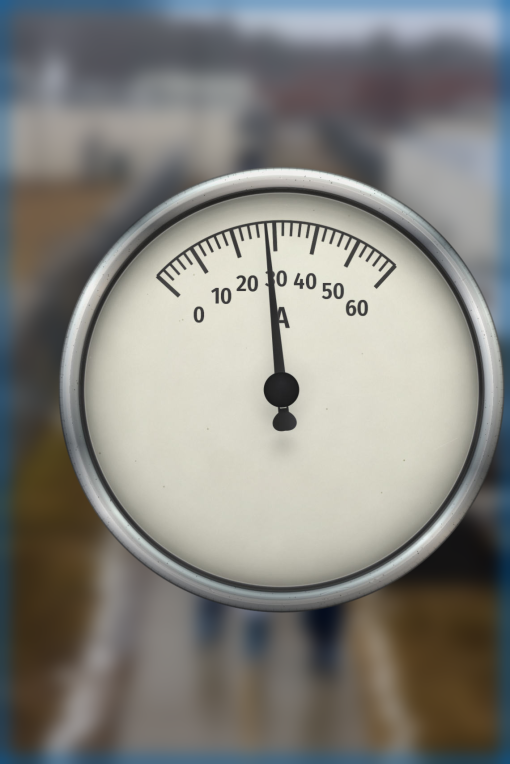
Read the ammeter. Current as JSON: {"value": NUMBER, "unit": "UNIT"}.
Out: {"value": 28, "unit": "A"}
